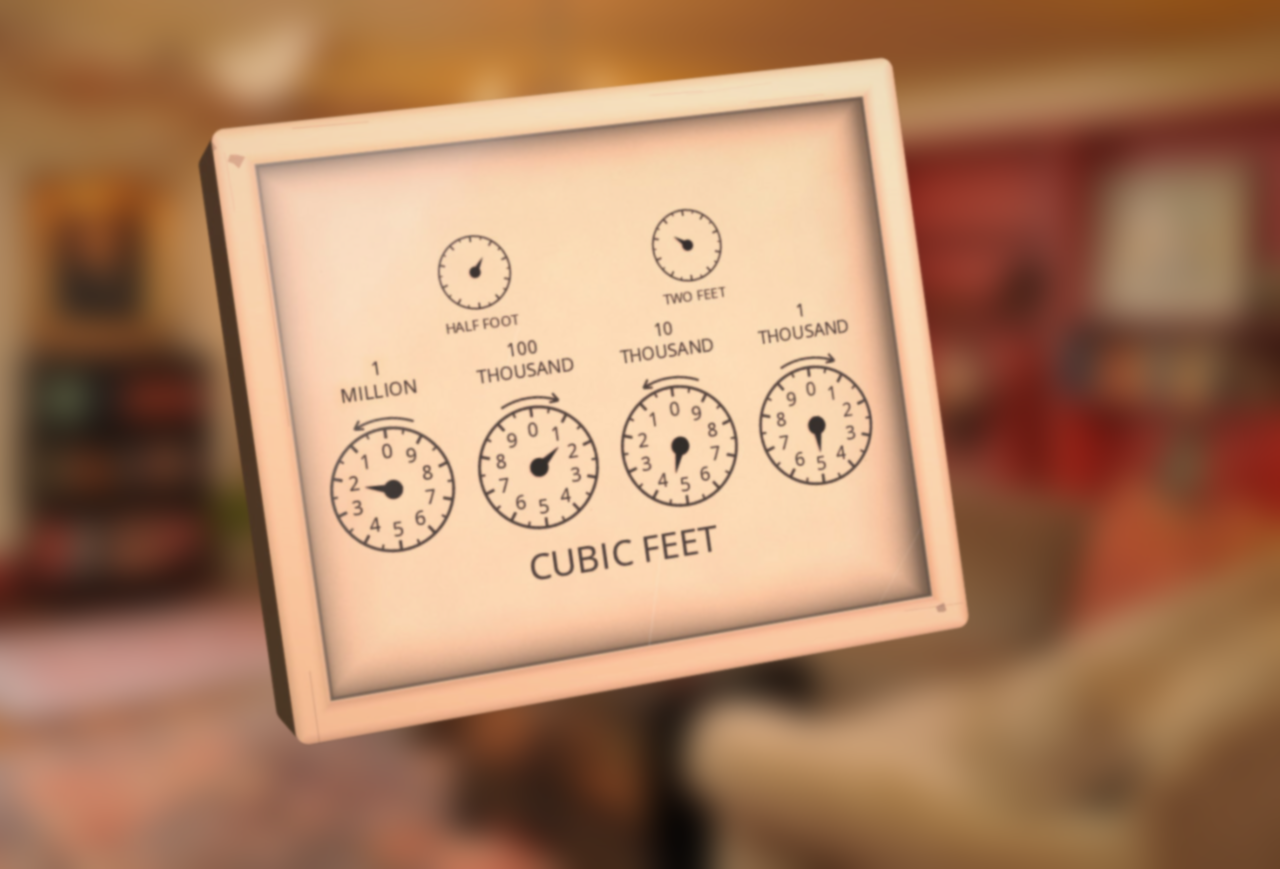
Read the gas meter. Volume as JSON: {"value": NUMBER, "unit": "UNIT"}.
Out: {"value": 214500, "unit": "ft³"}
